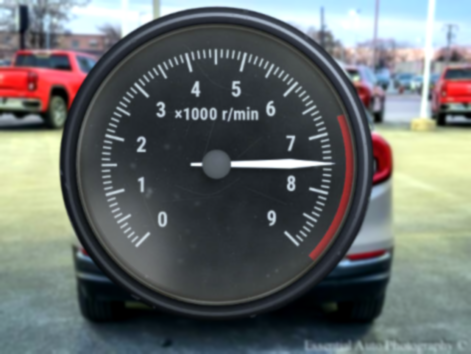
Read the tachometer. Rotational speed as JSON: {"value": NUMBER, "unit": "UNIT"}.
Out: {"value": 7500, "unit": "rpm"}
